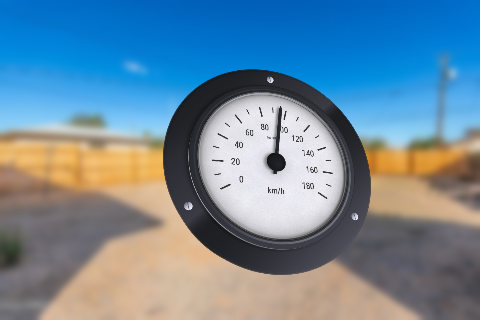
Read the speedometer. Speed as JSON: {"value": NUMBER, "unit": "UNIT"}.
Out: {"value": 95, "unit": "km/h"}
